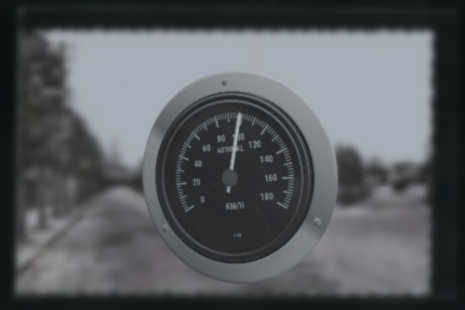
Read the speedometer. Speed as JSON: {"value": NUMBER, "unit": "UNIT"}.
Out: {"value": 100, "unit": "km/h"}
